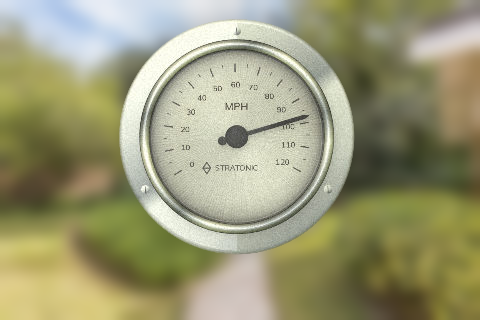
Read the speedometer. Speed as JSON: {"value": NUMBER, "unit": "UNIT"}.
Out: {"value": 97.5, "unit": "mph"}
